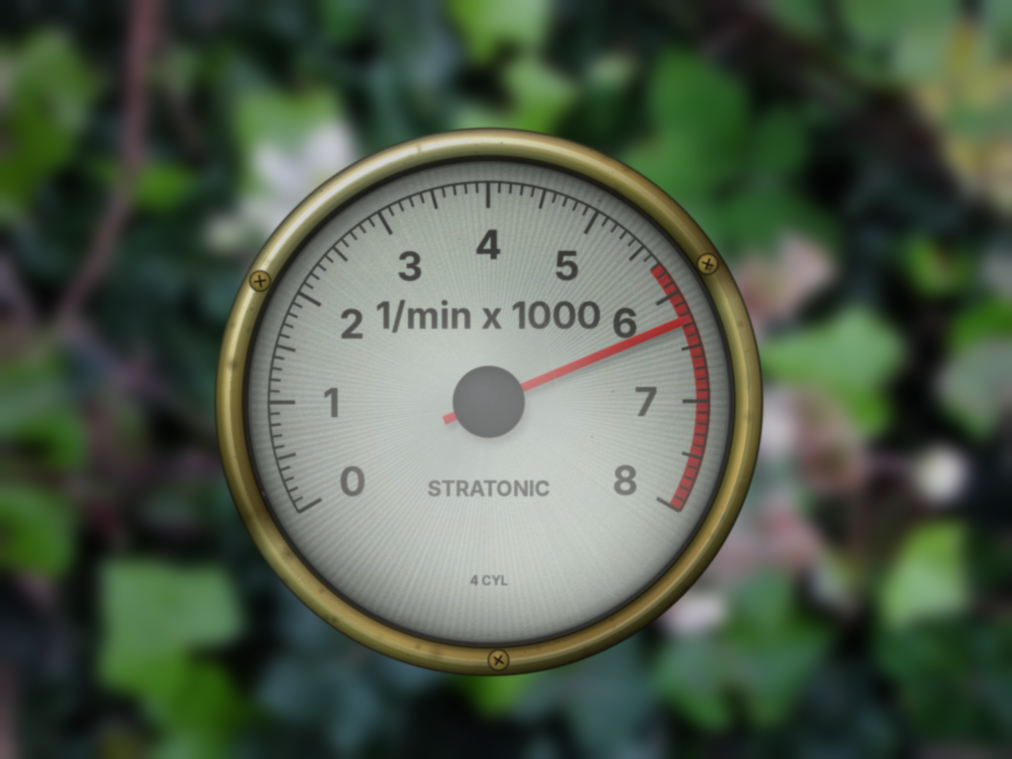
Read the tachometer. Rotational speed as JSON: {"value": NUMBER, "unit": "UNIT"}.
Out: {"value": 6250, "unit": "rpm"}
